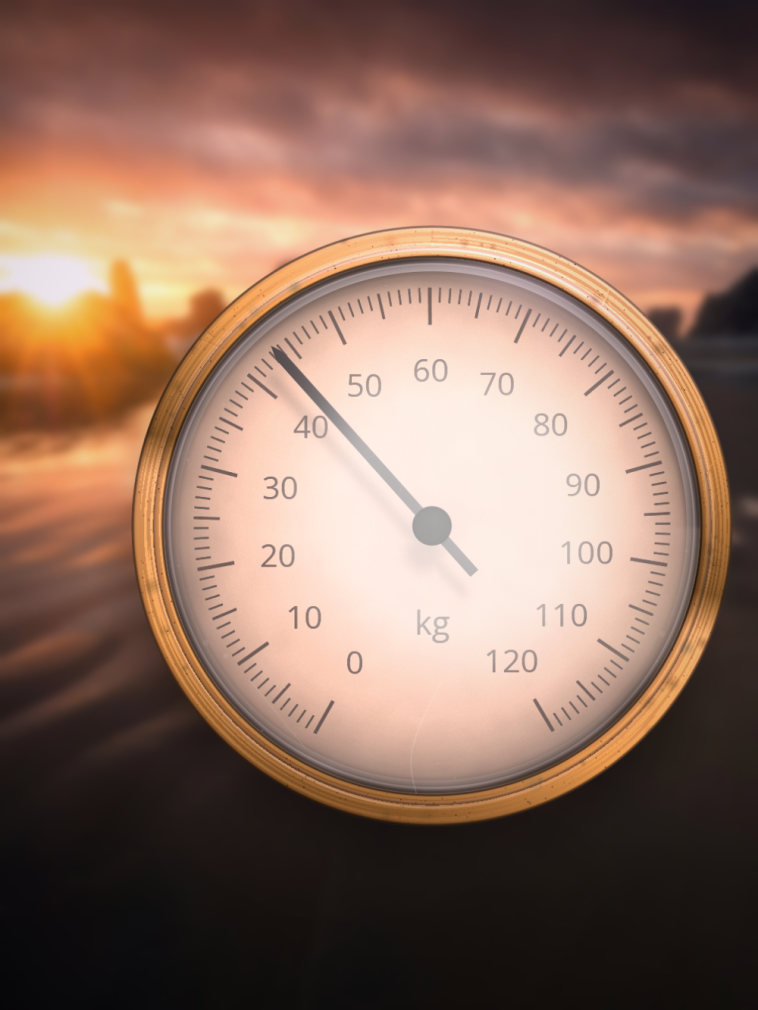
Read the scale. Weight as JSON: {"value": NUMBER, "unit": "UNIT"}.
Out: {"value": 43.5, "unit": "kg"}
